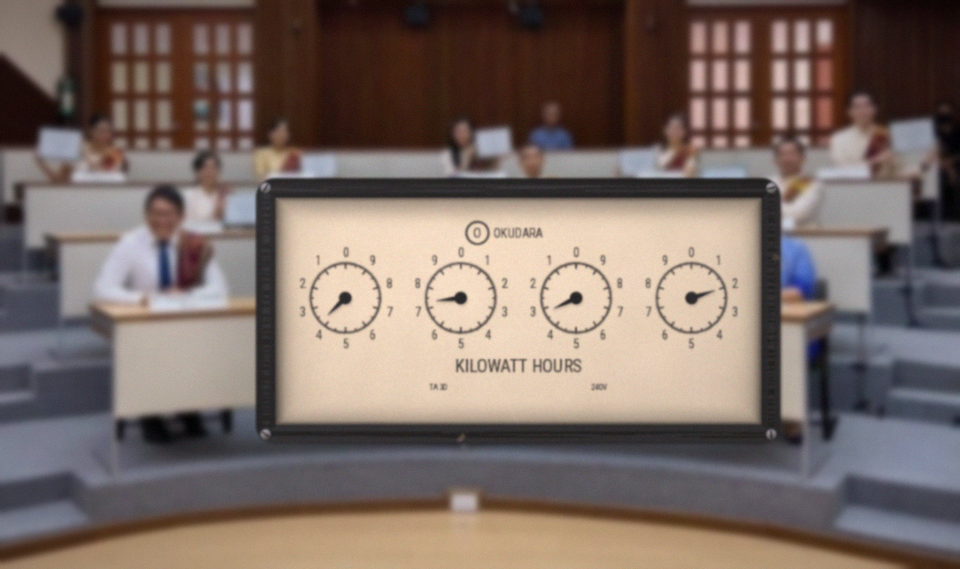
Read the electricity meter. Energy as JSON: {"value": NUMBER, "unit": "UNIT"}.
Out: {"value": 3732, "unit": "kWh"}
